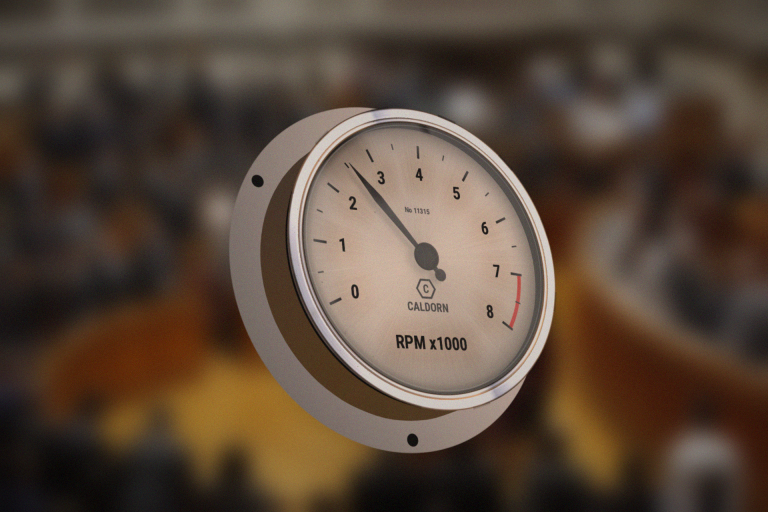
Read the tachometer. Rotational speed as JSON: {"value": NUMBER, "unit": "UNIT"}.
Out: {"value": 2500, "unit": "rpm"}
